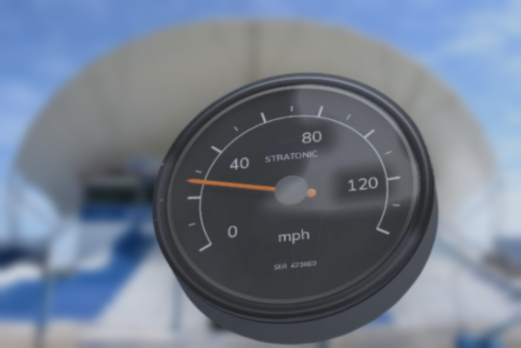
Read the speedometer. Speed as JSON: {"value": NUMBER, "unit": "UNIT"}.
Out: {"value": 25, "unit": "mph"}
